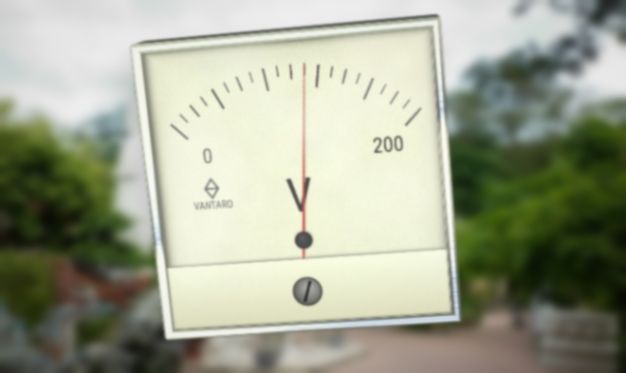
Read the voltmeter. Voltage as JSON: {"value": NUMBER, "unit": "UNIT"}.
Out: {"value": 110, "unit": "V"}
